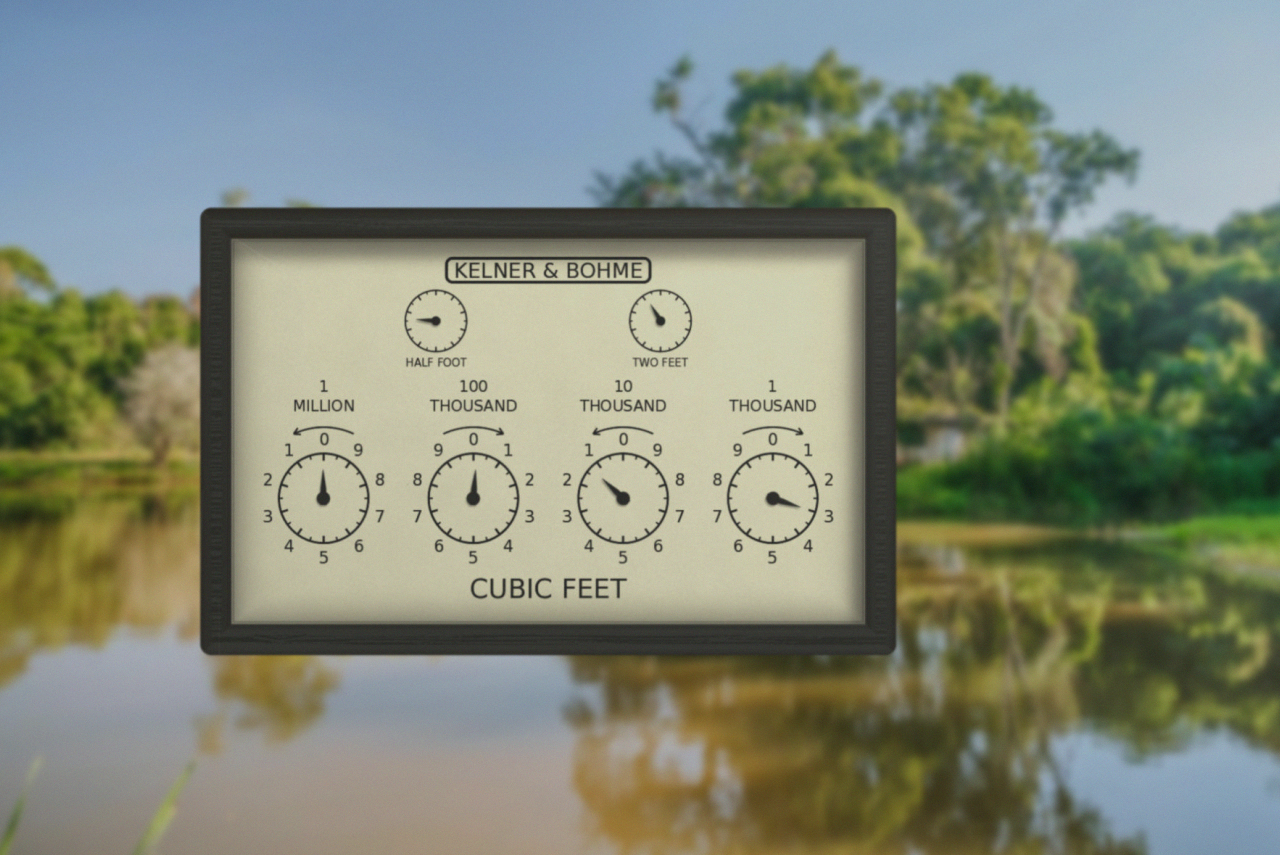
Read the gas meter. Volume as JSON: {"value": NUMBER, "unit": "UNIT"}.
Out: {"value": 1300, "unit": "ft³"}
